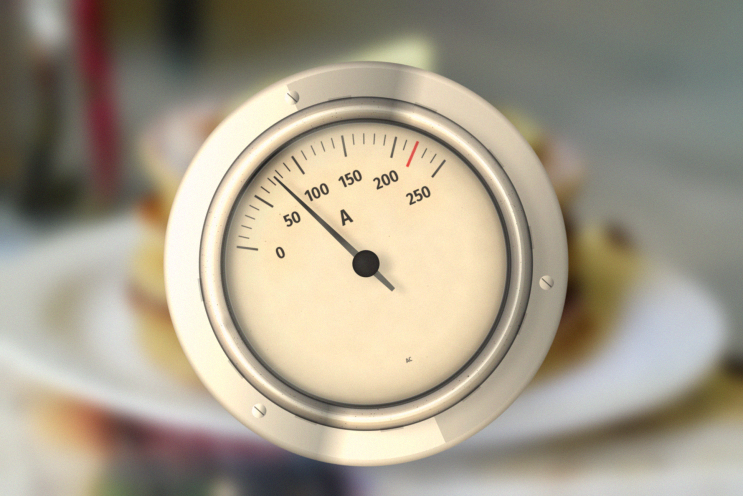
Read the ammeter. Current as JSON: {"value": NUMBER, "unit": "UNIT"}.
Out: {"value": 75, "unit": "A"}
